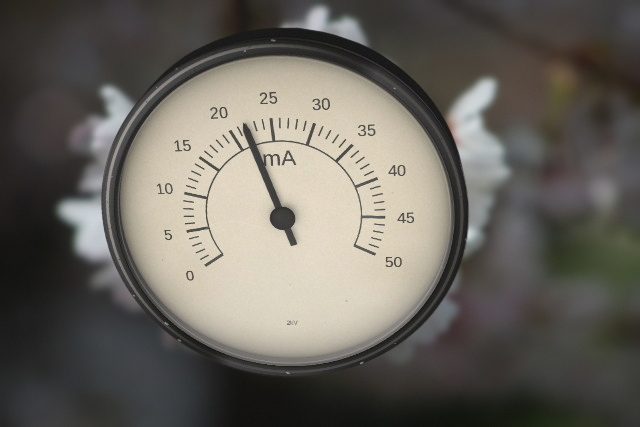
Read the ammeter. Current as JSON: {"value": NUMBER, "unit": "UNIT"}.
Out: {"value": 22, "unit": "mA"}
